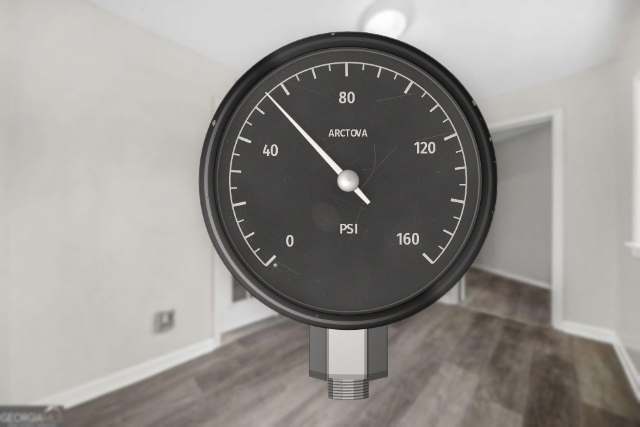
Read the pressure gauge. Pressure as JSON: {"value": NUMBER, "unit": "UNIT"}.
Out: {"value": 55, "unit": "psi"}
